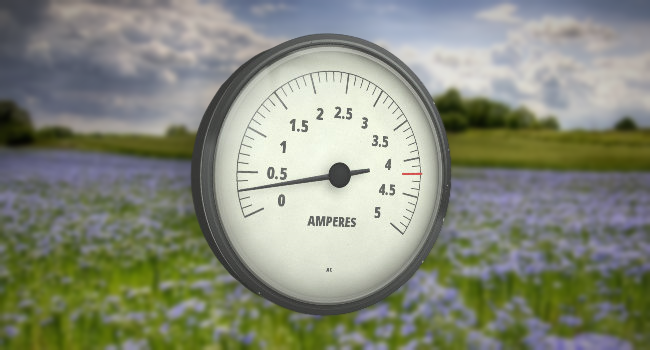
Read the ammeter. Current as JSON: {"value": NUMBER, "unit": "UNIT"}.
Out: {"value": 0.3, "unit": "A"}
